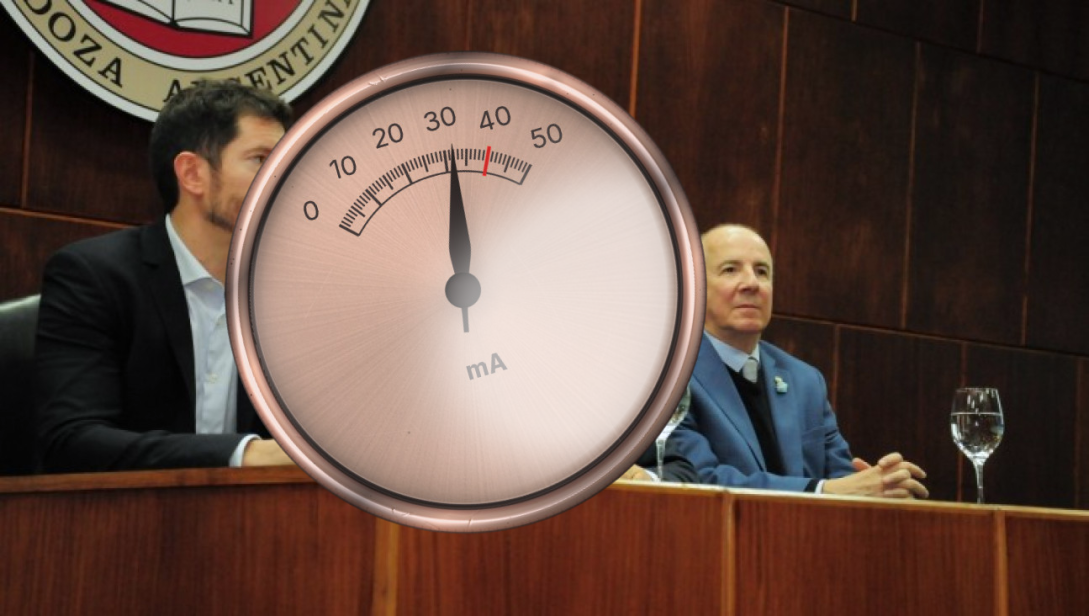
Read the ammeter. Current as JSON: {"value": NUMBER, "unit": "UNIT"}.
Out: {"value": 32, "unit": "mA"}
